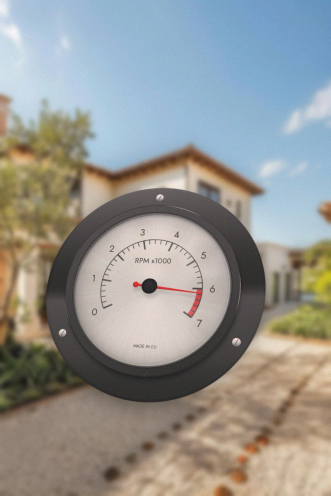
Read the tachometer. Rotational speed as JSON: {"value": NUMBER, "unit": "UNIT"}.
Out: {"value": 6200, "unit": "rpm"}
